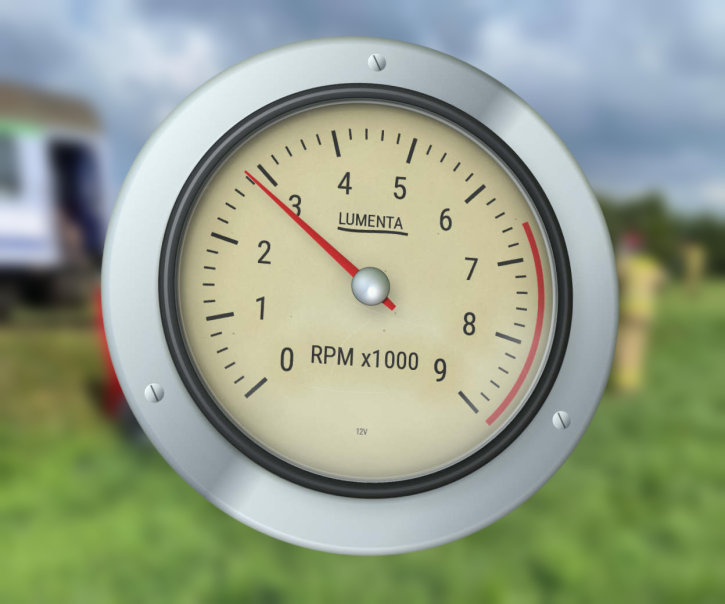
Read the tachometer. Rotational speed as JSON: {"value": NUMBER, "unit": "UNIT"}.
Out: {"value": 2800, "unit": "rpm"}
